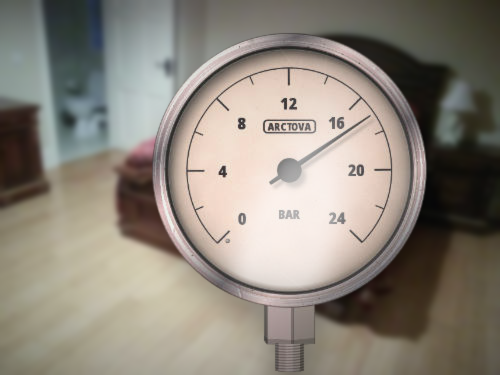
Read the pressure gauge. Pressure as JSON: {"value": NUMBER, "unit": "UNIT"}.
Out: {"value": 17, "unit": "bar"}
